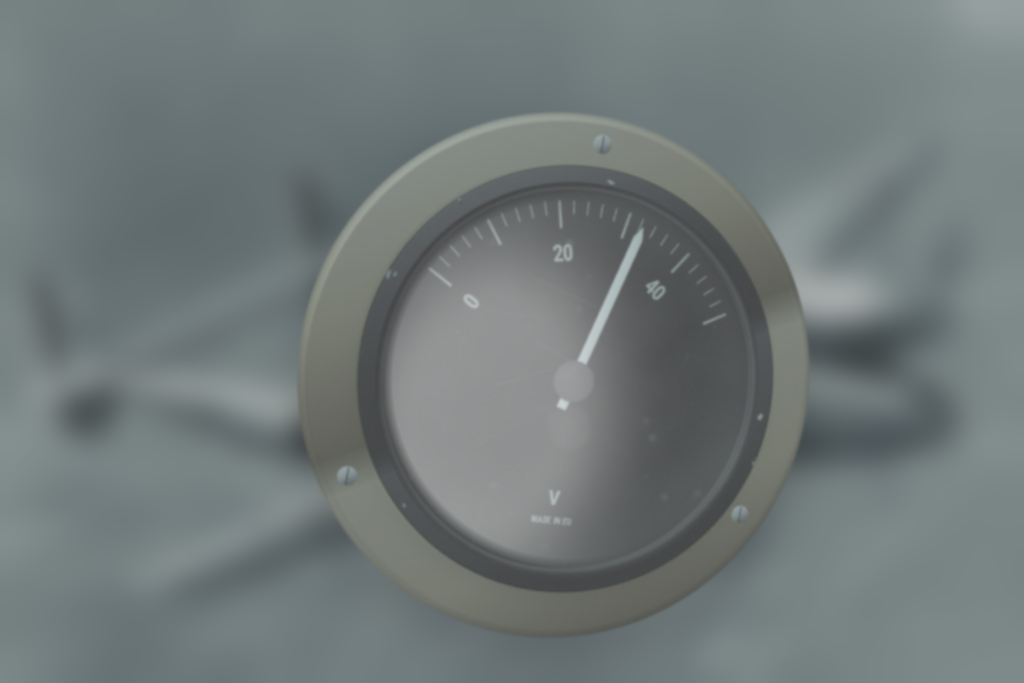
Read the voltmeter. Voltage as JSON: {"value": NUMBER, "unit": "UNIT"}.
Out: {"value": 32, "unit": "V"}
